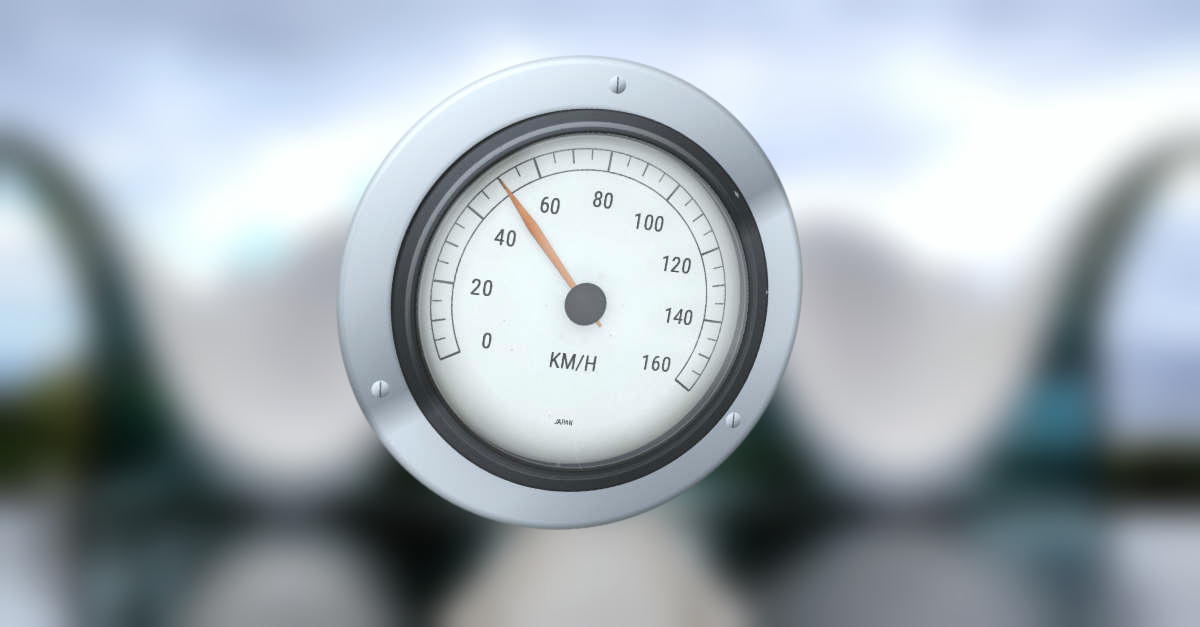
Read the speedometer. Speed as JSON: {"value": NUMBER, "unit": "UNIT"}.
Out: {"value": 50, "unit": "km/h"}
